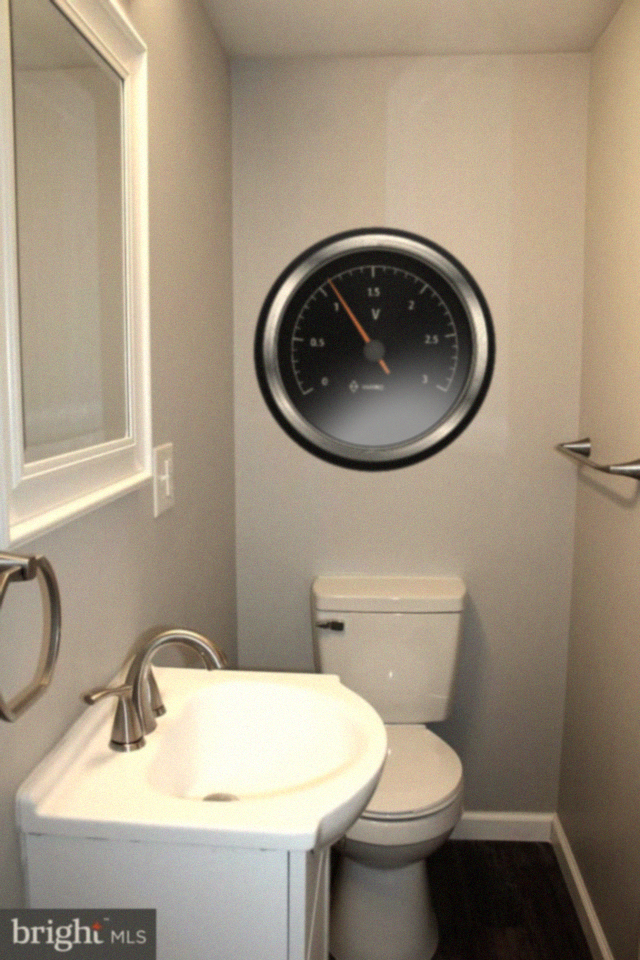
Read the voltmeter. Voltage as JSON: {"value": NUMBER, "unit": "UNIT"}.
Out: {"value": 1.1, "unit": "V"}
